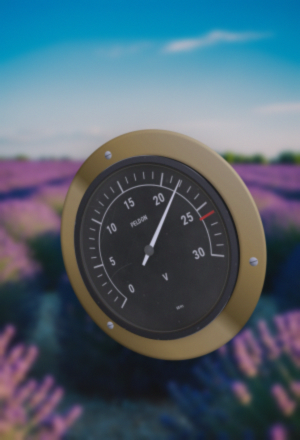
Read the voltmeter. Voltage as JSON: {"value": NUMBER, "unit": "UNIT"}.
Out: {"value": 22, "unit": "V"}
